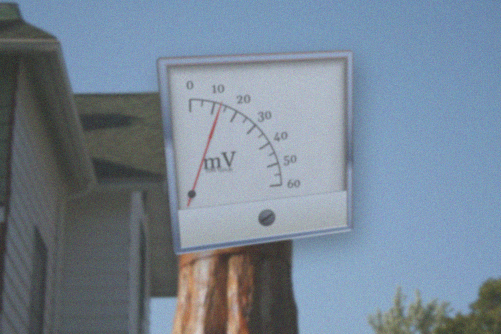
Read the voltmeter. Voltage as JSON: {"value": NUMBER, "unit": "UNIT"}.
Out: {"value": 12.5, "unit": "mV"}
